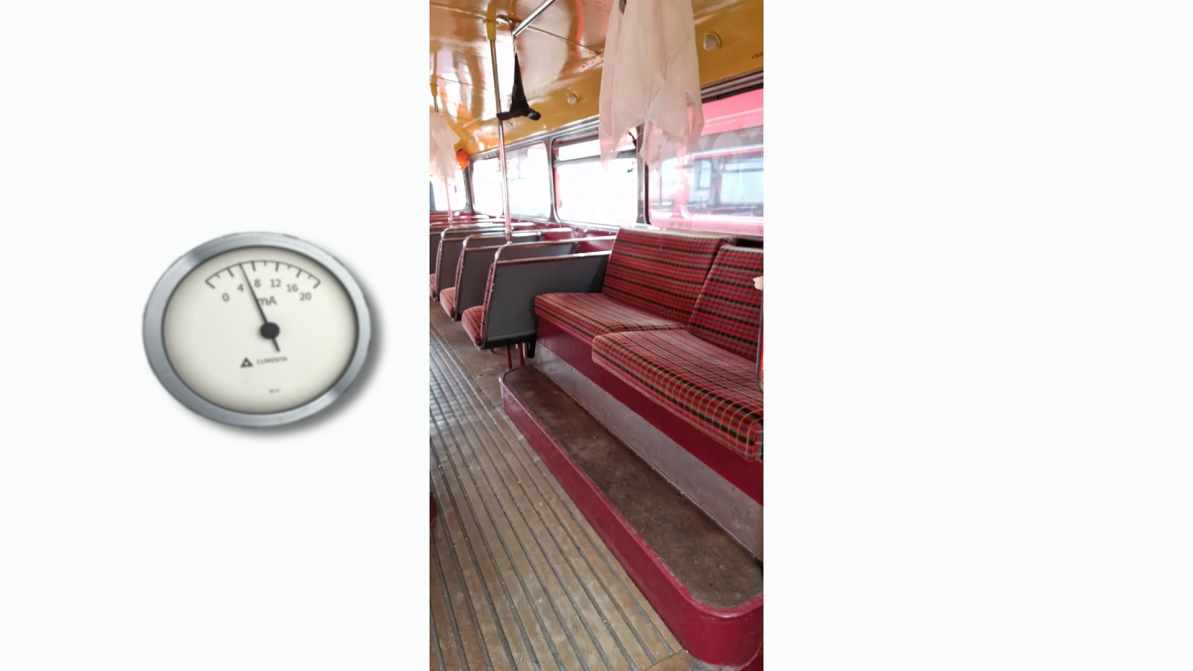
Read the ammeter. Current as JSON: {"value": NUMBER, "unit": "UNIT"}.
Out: {"value": 6, "unit": "mA"}
